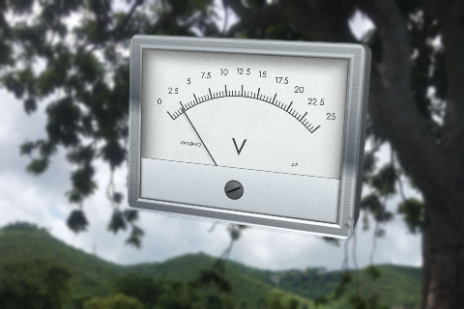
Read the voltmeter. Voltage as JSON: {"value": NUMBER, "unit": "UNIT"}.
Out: {"value": 2.5, "unit": "V"}
